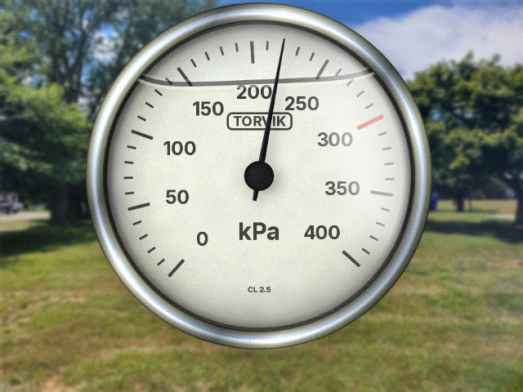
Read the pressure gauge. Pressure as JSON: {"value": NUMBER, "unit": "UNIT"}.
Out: {"value": 220, "unit": "kPa"}
